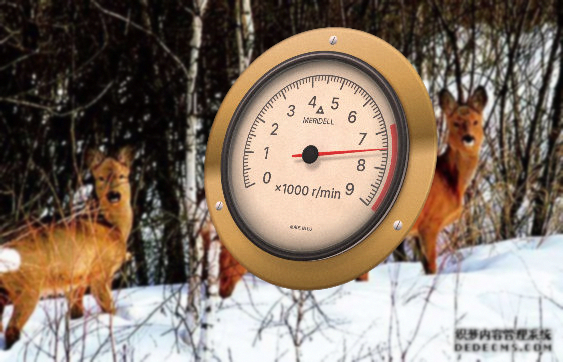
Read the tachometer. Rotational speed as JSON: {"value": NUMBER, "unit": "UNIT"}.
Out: {"value": 7500, "unit": "rpm"}
